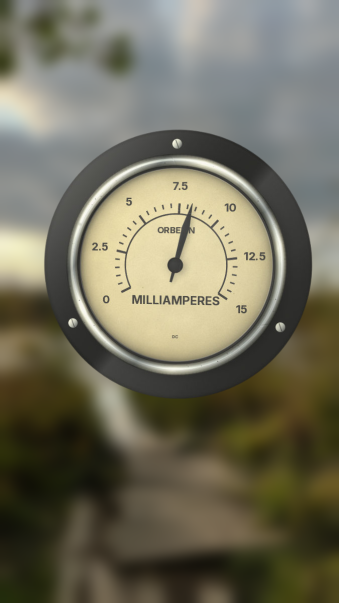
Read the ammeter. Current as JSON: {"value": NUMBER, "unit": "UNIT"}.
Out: {"value": 8.25, "unit": "mA"}
